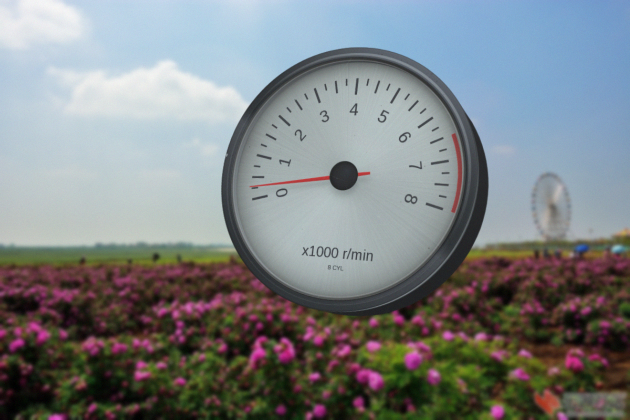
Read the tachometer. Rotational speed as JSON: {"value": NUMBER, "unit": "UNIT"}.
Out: {"value": 250, "unit": "rpm"}
